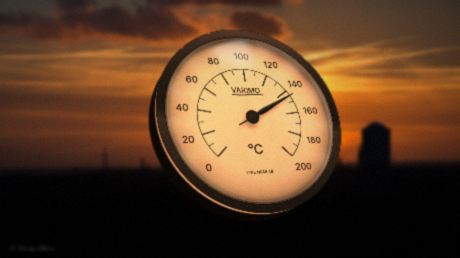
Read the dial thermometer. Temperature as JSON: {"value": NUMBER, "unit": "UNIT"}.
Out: {"value": 145, "unit": "°C"}
